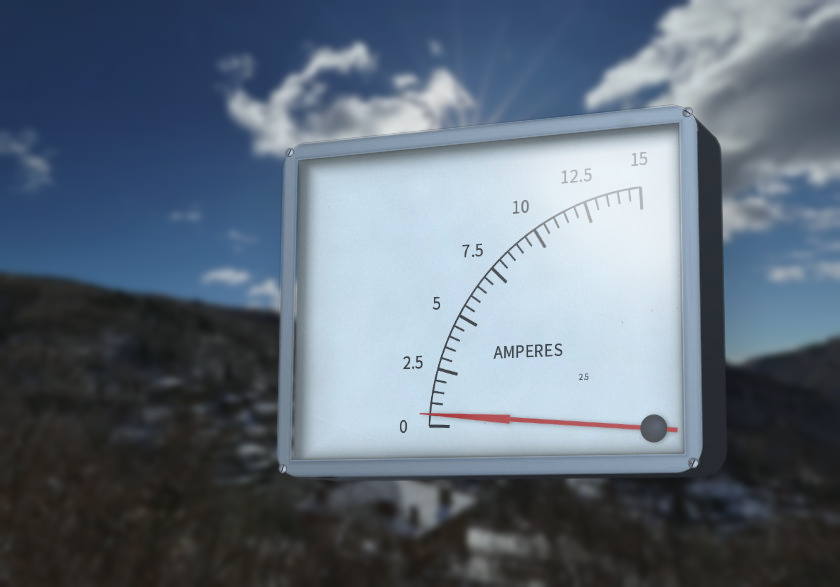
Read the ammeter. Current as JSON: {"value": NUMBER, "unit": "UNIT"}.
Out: {"value": 0.5, "unit": "A"}
